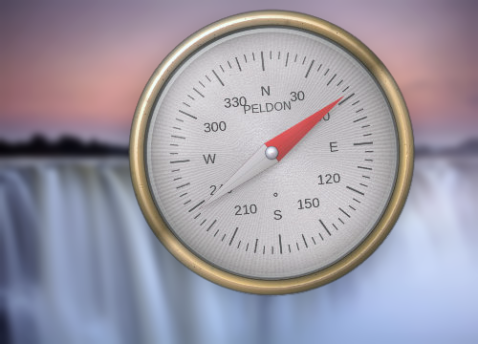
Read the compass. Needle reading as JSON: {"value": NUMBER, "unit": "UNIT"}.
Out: {"value": 57.5, "unit": "°"}
